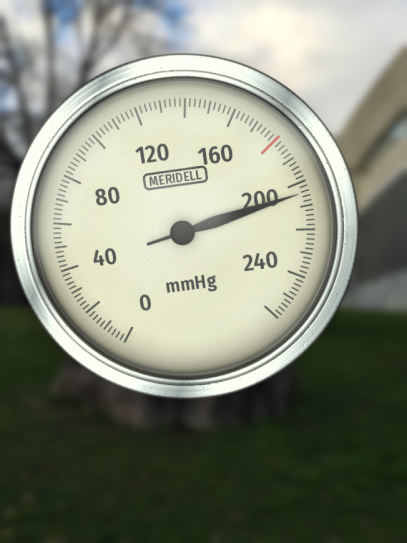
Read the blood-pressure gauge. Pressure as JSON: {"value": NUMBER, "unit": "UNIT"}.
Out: {"value": 204, "unit": "mmHg"}
